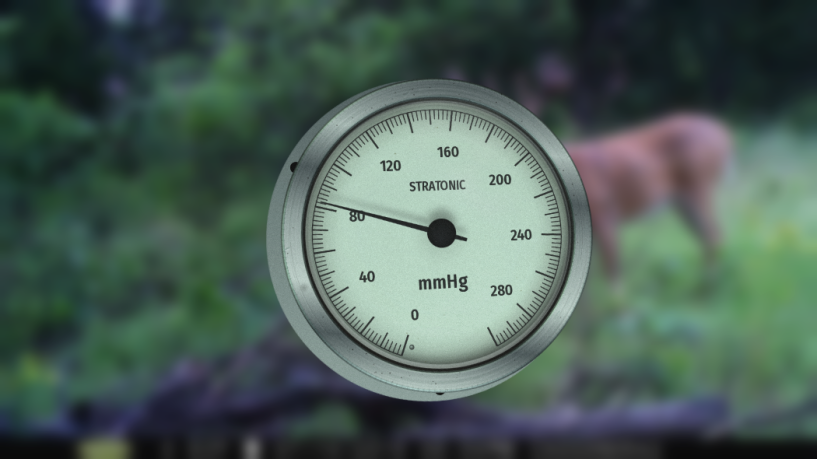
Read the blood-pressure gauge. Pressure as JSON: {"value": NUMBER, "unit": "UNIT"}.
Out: {"value": 82, "unit": "mmHg"}
